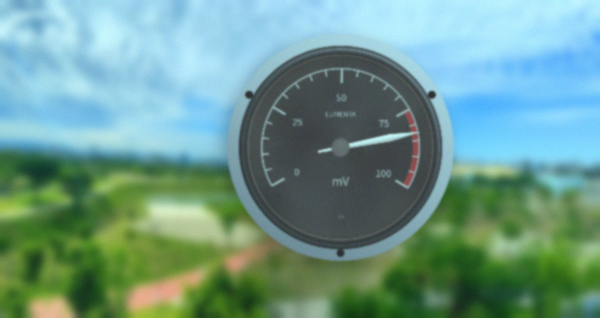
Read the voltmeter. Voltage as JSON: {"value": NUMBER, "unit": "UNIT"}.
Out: {"value": 82.5, "unit": "mV"}
